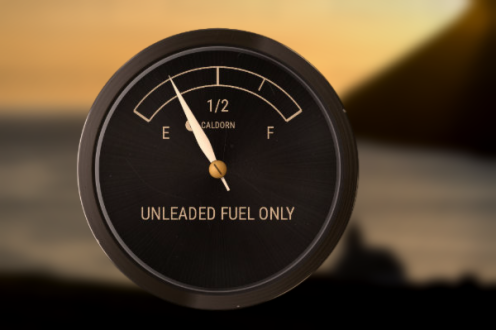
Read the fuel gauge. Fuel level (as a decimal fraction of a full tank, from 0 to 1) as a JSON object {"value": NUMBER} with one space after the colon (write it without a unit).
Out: {"value": 0.25}
